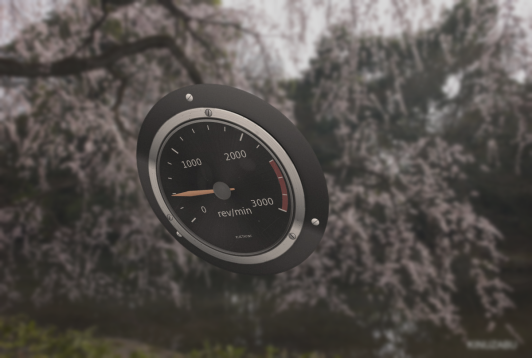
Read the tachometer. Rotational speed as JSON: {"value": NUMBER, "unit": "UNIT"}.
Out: {"value": 400, "unit": "rpm"}
